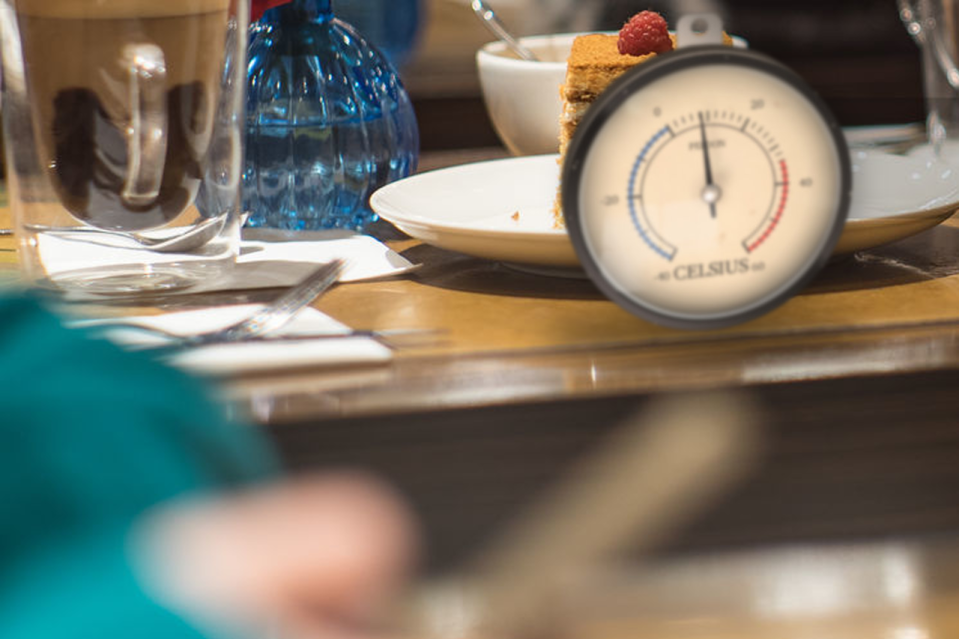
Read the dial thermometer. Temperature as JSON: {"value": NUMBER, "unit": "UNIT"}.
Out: {"value": 8, "unit": "°C"}
